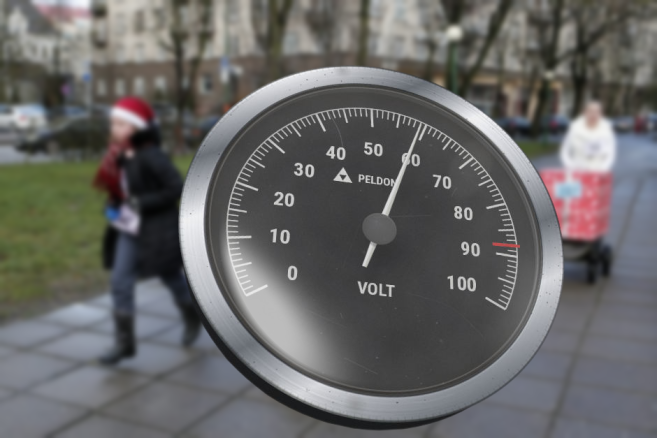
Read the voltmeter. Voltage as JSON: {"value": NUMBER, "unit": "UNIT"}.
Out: {"value": 59, "unit": "V"}
